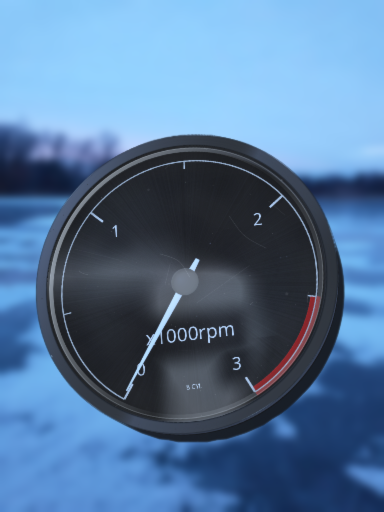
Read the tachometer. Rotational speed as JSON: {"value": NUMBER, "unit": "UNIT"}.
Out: {"value": 0, "unit": "rpm"}
